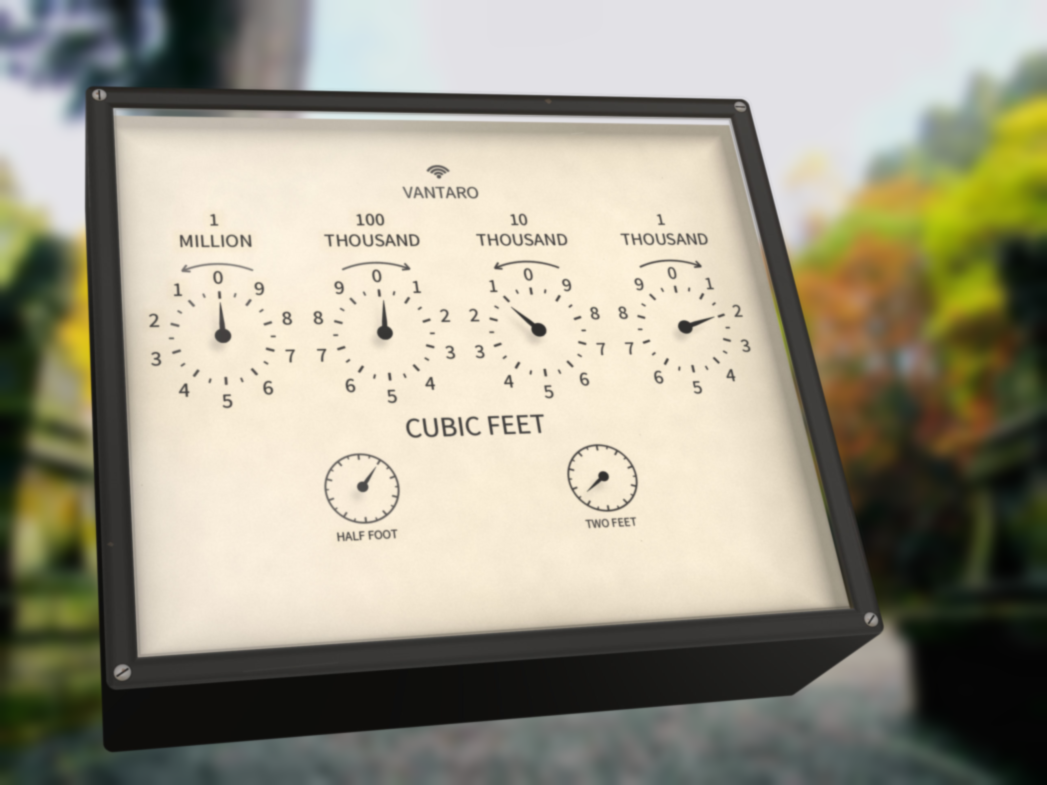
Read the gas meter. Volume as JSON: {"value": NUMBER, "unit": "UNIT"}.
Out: {"value": 1200, "unit": "ft³"}
